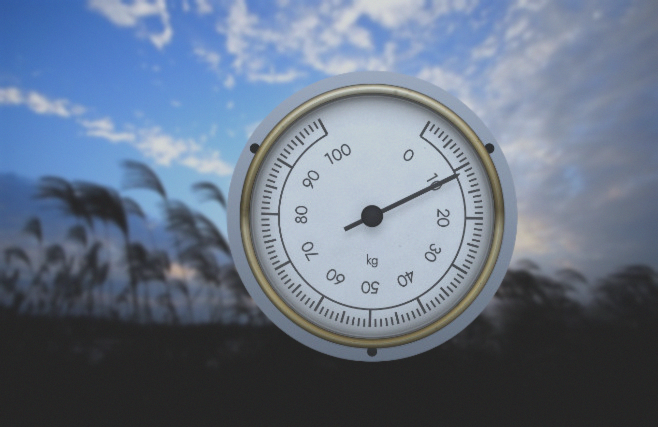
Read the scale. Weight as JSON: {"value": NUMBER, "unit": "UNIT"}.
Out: {"value": 11, "unit": "kg"}
